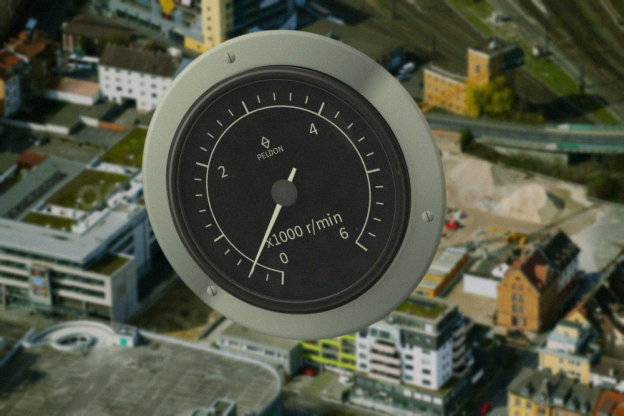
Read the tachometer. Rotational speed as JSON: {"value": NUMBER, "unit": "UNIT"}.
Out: {"value": 400, "unit": "rpm"}
